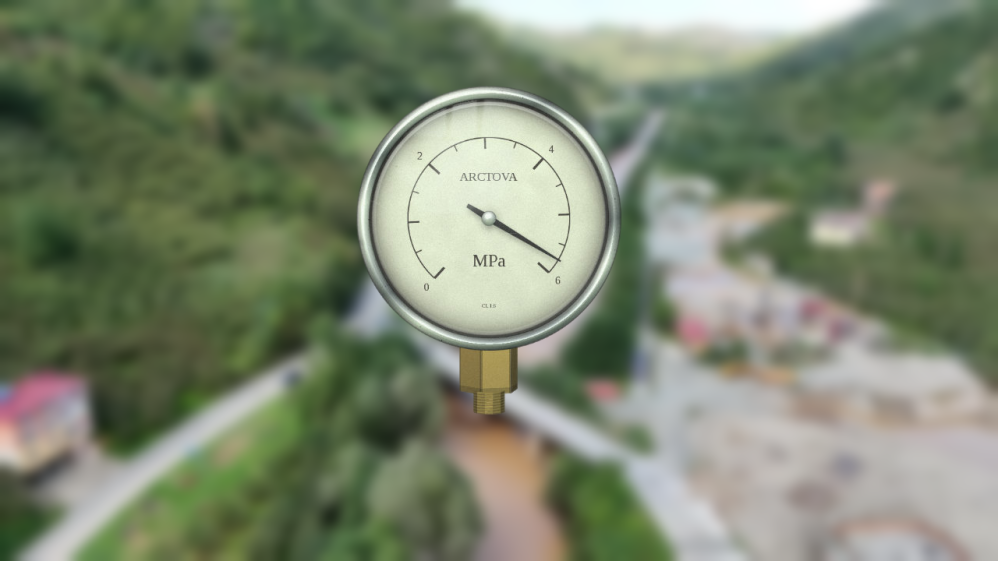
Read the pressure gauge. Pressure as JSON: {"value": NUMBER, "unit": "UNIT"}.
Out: {"value": 5.75, "unit": "MPa"}
